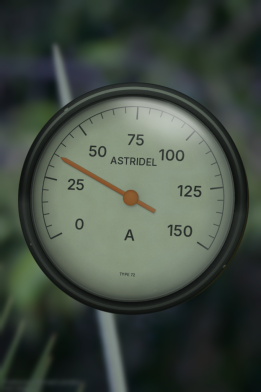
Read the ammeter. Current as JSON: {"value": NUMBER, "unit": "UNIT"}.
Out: {"value": 35, "unit": "A"}
